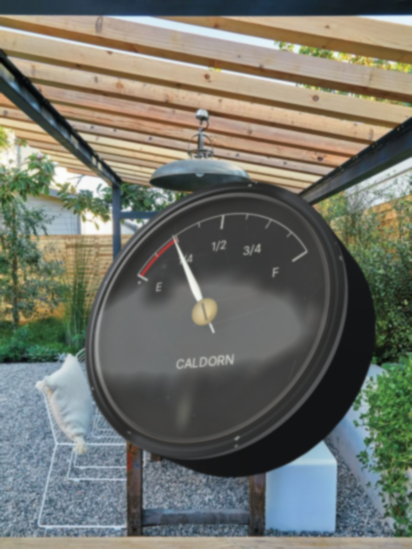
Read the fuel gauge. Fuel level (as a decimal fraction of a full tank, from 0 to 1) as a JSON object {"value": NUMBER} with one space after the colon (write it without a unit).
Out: {"value": 0.25}
